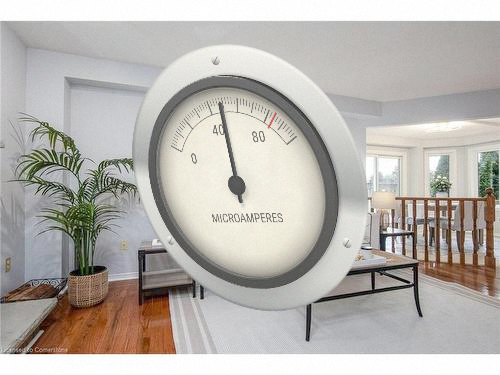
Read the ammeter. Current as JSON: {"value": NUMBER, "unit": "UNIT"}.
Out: {"value": 50, "unit": "µA"}
